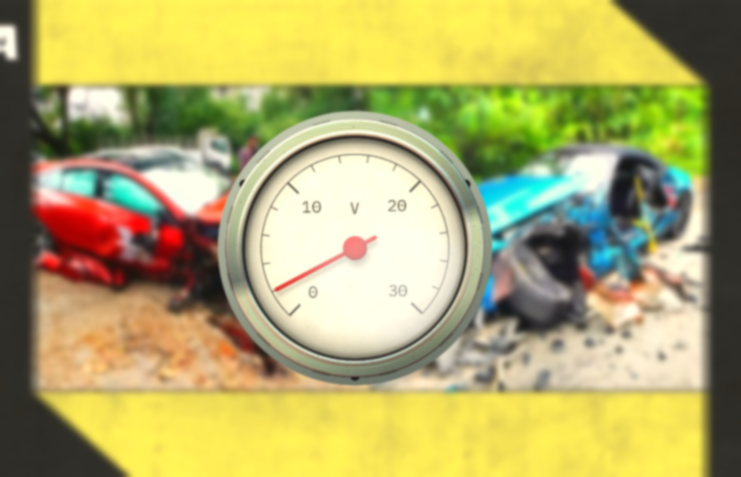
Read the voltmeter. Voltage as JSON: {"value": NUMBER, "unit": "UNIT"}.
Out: {"value": 2, "unit": "V"}
